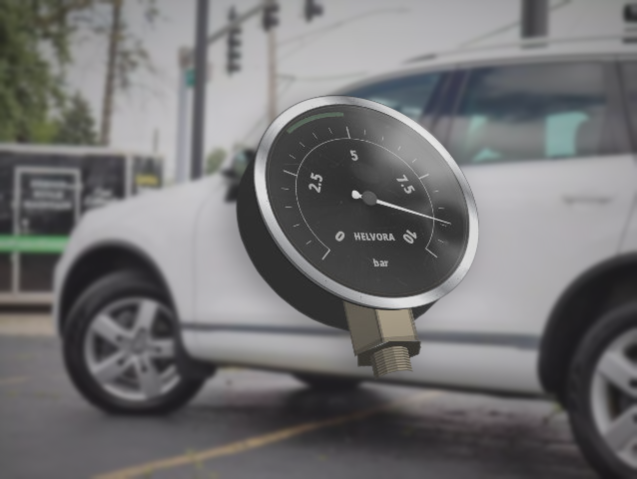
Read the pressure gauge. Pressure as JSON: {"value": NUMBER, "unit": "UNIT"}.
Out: {"value": 9, "unit": "bar"}
